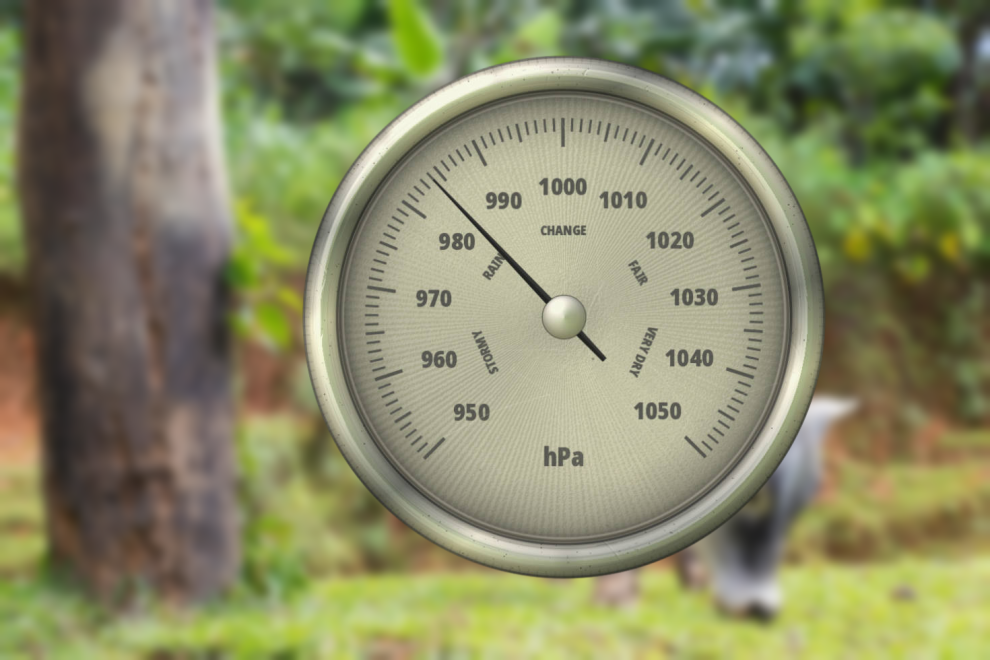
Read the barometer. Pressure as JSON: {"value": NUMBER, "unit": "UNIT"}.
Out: {"value": 984, "unit": "hPa"}
